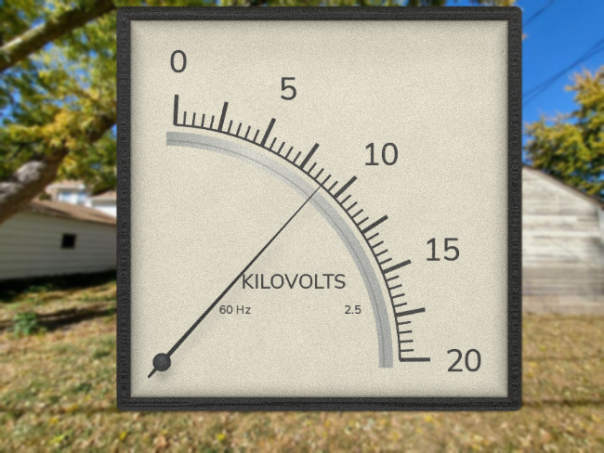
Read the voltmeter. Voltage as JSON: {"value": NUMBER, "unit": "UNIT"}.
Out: {"value": 9, "unit": "kV"}
